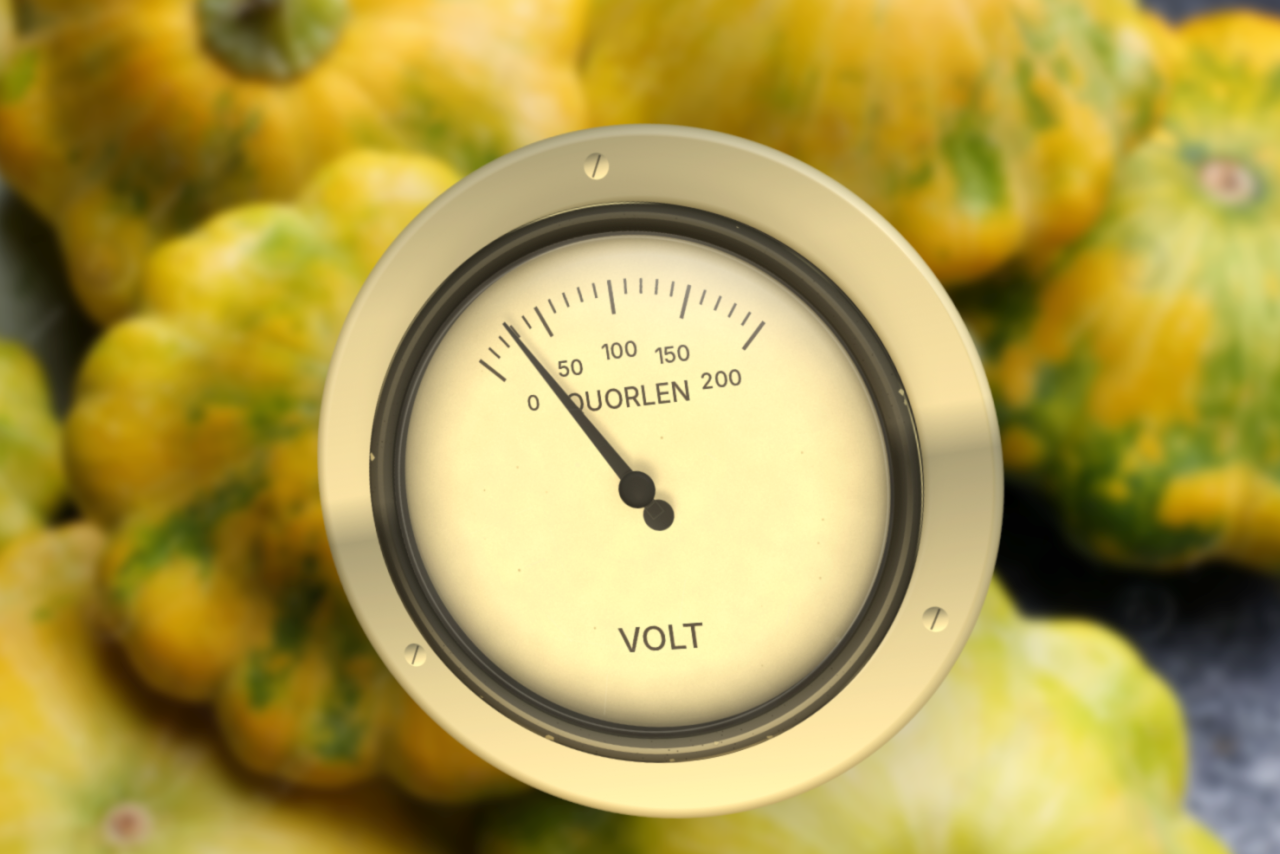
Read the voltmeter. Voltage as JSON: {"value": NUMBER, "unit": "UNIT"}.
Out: {"value": 30, "unit": "V"}
